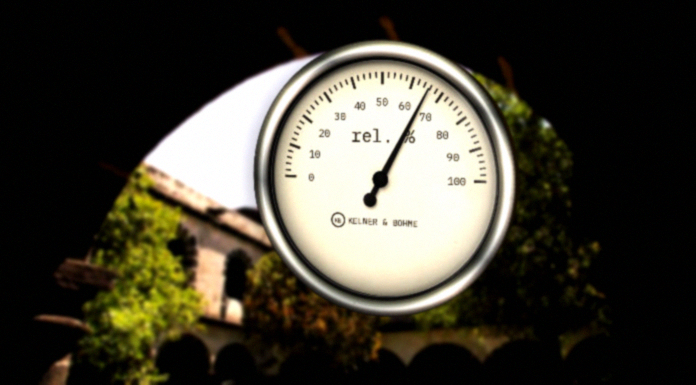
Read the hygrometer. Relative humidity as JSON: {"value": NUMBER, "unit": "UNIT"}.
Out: {"value": 66, "unit": "%"}
